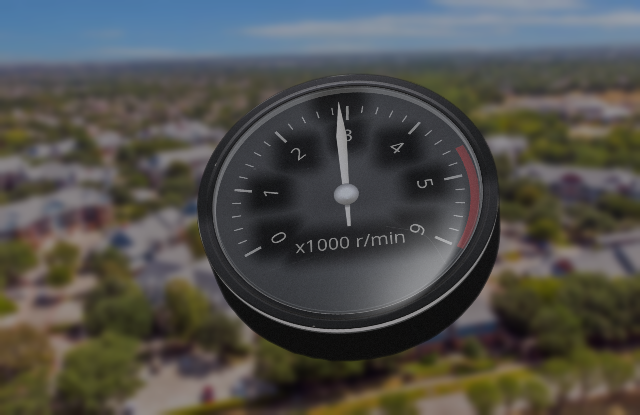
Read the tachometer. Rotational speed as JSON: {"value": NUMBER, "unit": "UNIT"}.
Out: {"value": 2900, "unit": "rpm"}
